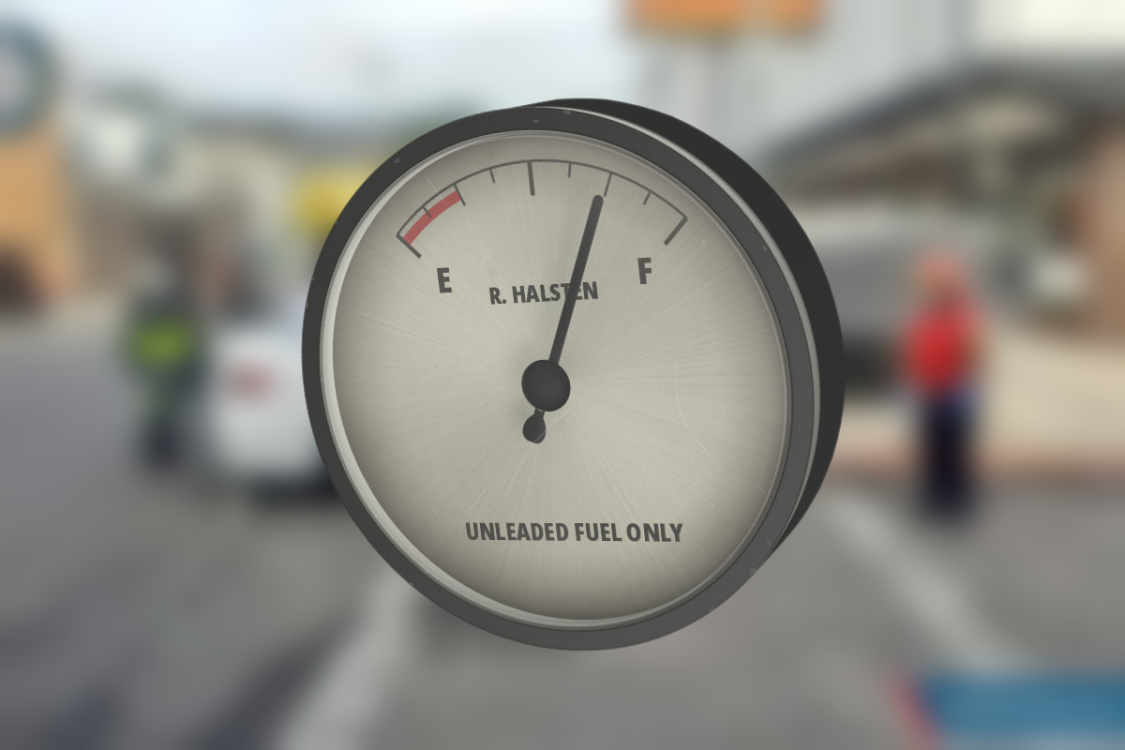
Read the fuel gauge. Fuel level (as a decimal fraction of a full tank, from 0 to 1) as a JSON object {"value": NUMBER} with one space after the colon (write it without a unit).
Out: {"value": 0.75}
